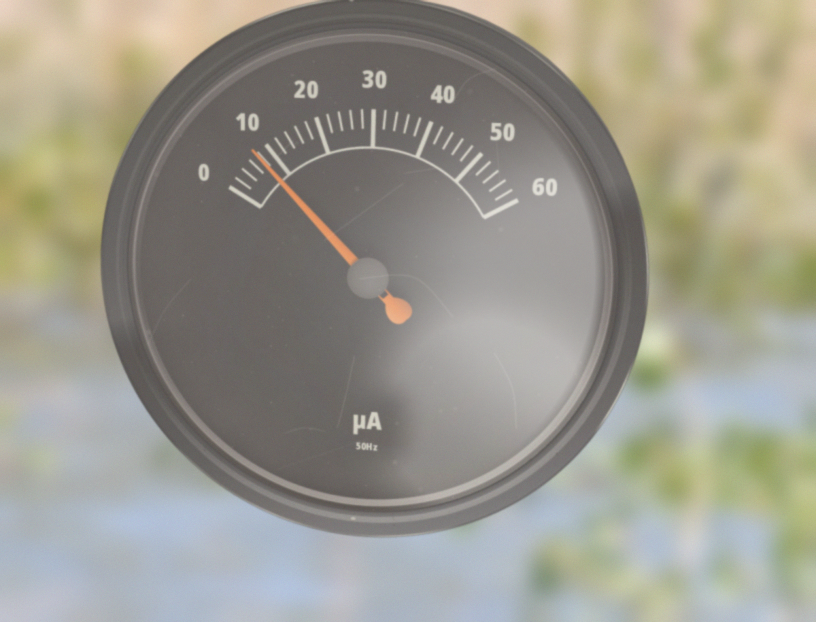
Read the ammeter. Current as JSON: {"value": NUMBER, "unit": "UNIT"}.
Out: {"value": 8, "unit": "µA"}
